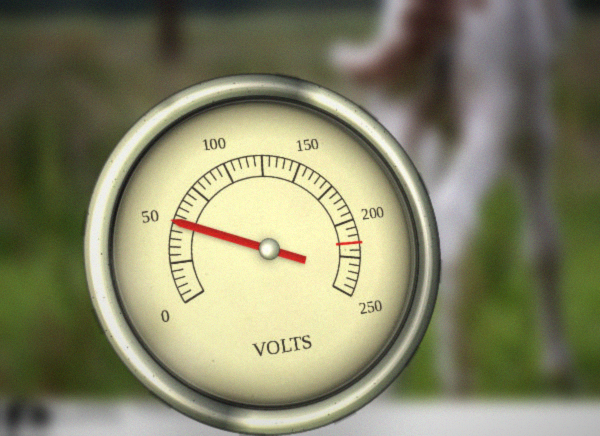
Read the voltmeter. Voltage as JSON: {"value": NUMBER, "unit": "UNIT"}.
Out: {"value": 50, "unit": "V"}
